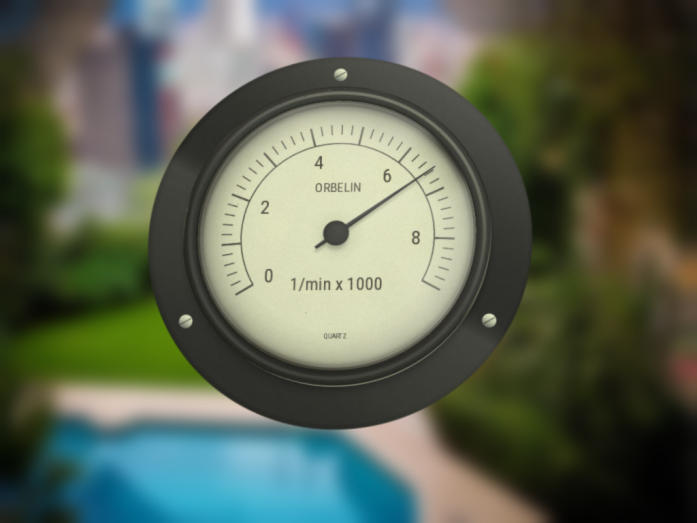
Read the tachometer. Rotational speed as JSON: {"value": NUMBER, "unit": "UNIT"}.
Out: {"value": 6600, "unit": "rpm"}
